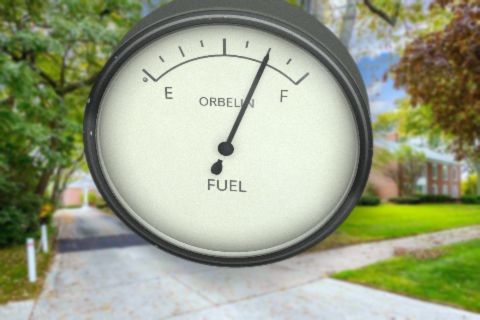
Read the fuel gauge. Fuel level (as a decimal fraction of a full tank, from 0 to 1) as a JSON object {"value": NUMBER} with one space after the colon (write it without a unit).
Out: {"value": 0.75}
